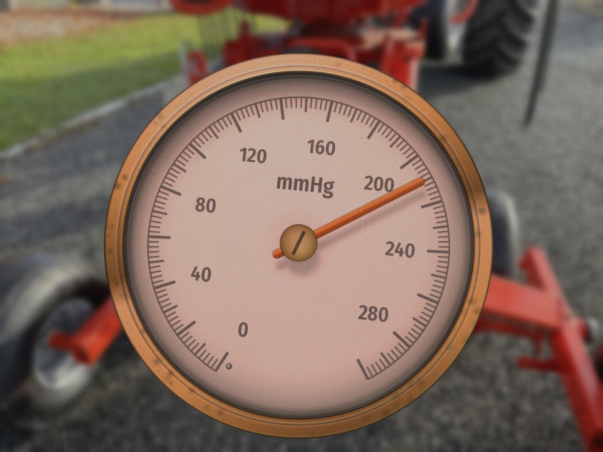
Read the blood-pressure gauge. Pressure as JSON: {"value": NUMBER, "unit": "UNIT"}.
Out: {"value": 210, "unit": "mmHg"}
